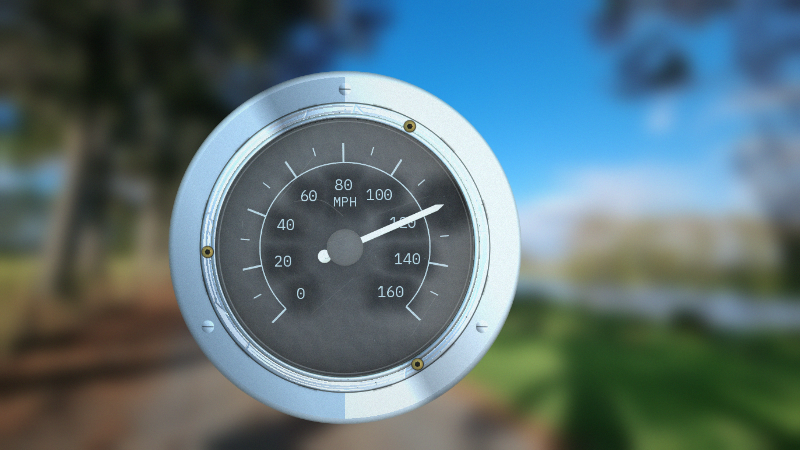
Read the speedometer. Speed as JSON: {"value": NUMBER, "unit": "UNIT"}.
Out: {"value": 120, "unit": "mph"}
